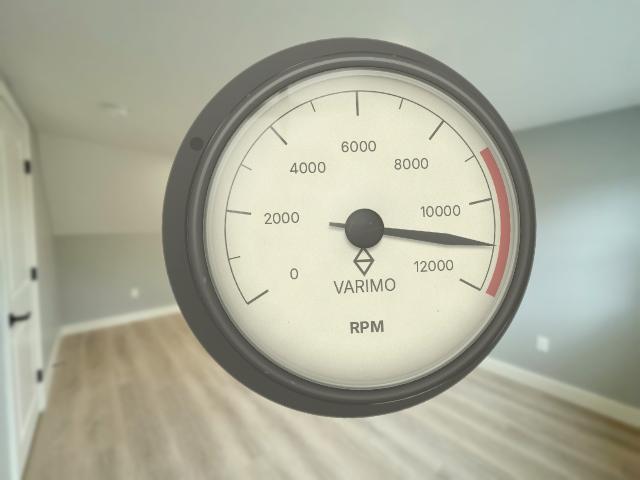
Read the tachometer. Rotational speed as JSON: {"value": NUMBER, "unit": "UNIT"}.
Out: {"value": 11000, "unit": "rpm"}
